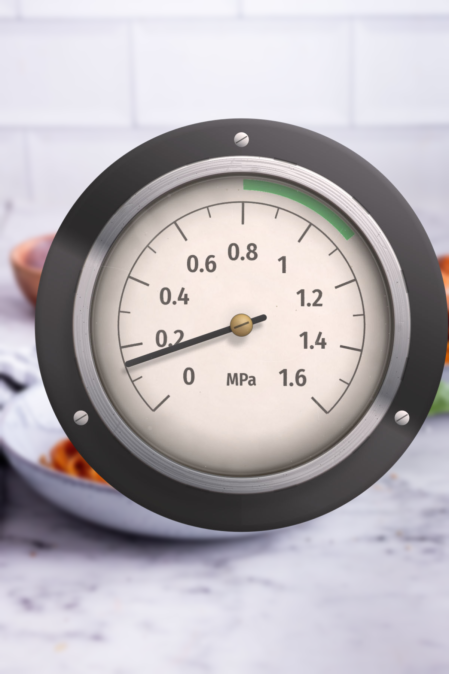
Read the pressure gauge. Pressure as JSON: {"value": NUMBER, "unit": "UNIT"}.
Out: {"value": 0.15, "unit": "MPa"}
